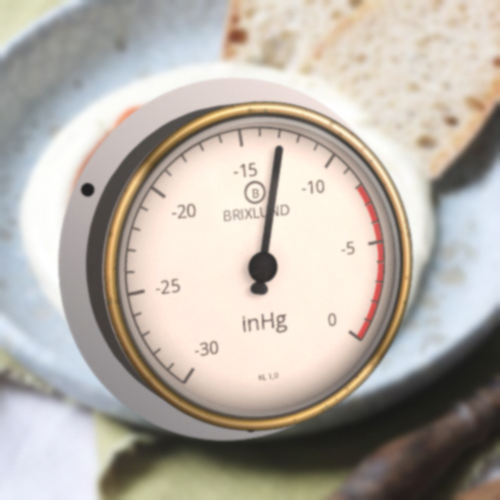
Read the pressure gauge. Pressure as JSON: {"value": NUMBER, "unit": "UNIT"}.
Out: {"value": -13, "unit": "inHg"}
